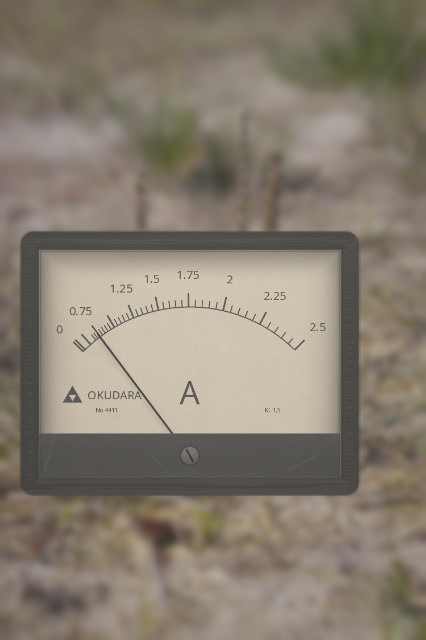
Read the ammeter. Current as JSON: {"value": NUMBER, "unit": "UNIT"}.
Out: {"value": 0.75, "unit": "A"}
